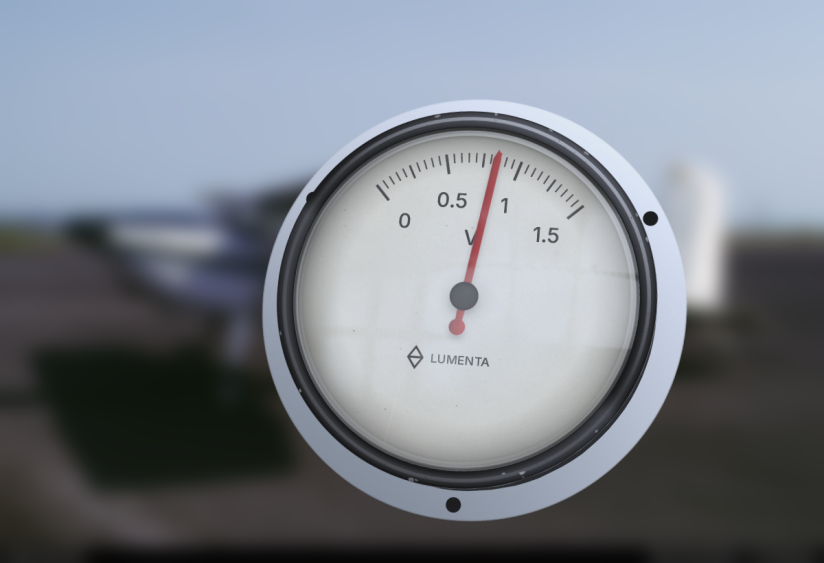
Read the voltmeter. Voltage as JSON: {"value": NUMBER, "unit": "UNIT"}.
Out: {"value": 0.85, "unit": "V"}
